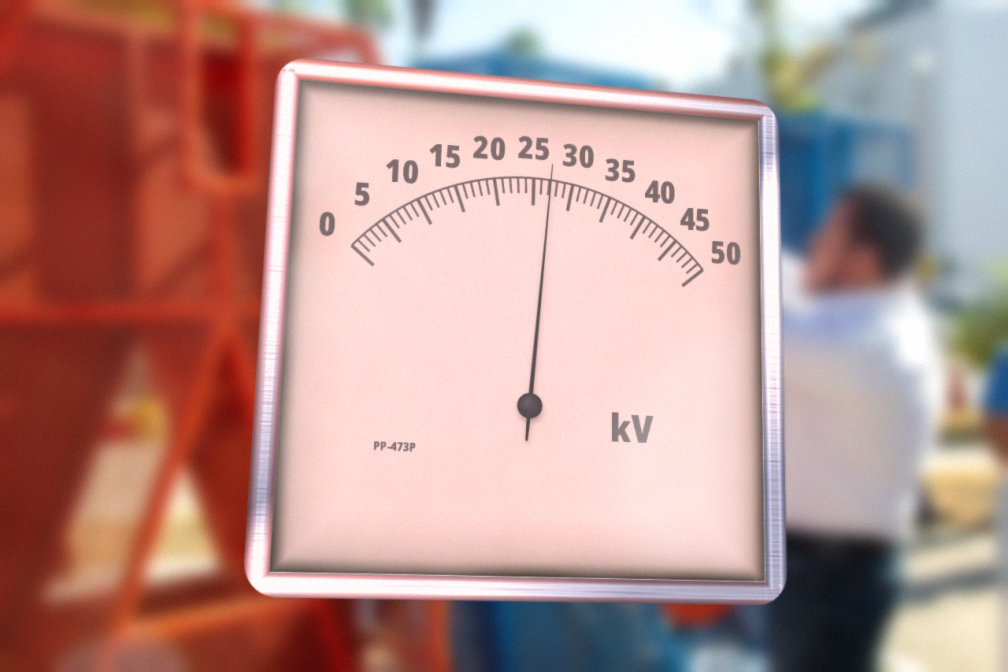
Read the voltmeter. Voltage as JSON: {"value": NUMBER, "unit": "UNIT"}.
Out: {"value": 27, "unit": "kV"}
